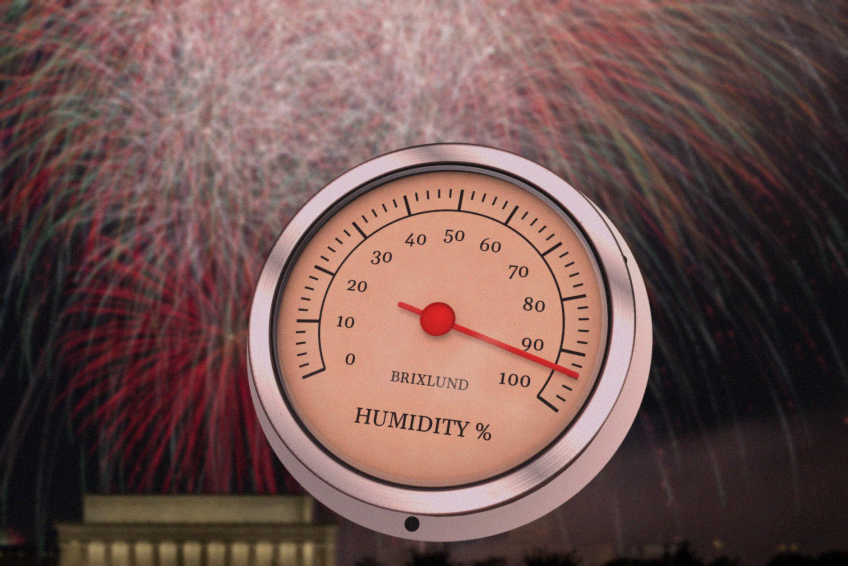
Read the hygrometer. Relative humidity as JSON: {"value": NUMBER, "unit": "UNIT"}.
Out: {"value": 94, "unit": "%"}
